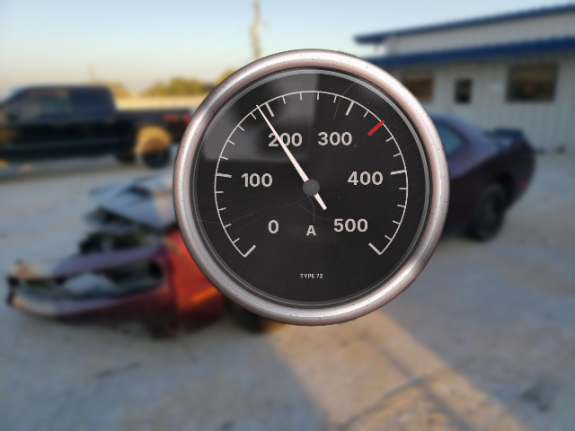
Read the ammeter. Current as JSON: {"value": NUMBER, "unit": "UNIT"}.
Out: {"value": 190, "unit": "A"}
